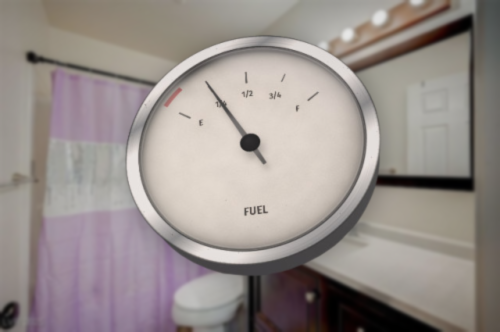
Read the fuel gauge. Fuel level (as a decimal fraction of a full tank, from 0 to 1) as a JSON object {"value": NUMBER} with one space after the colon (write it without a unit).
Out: {"value": 0.25}
